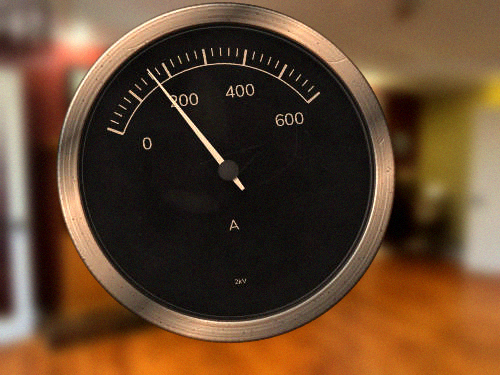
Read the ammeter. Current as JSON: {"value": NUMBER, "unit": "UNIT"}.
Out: {"value": 160, "unit": "A"}
